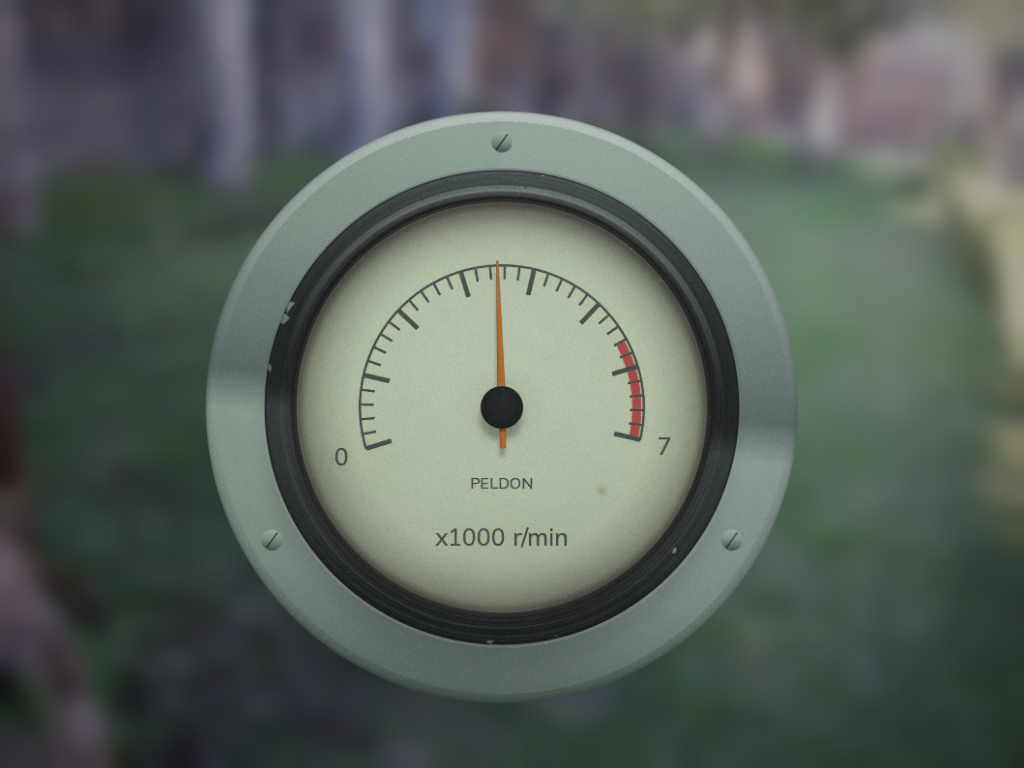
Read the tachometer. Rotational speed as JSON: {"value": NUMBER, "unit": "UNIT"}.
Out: {"value": 3500, "unit": "rpm"}
